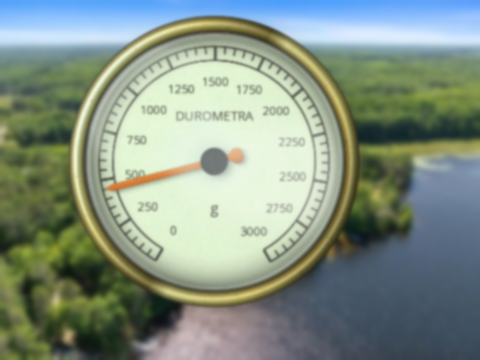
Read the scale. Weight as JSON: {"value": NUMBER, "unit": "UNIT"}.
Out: {"value": 450, "unit": "g"}
